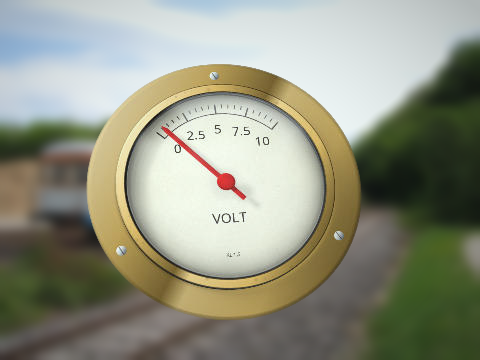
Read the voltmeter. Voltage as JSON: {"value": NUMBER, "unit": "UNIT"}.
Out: {"value": 0.5, "unit": "V"}
